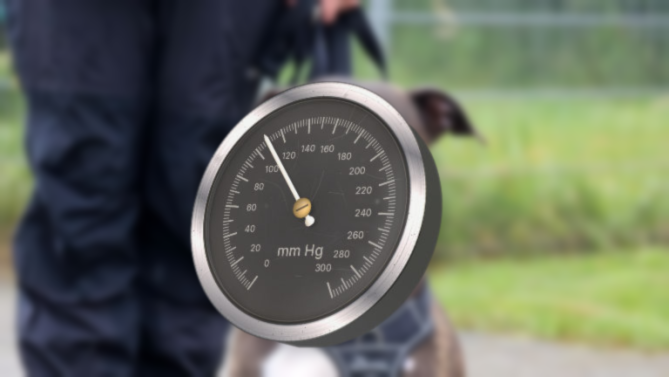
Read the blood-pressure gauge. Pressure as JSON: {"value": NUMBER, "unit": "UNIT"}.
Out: {"value": 110, "unit": "mmHg"}
